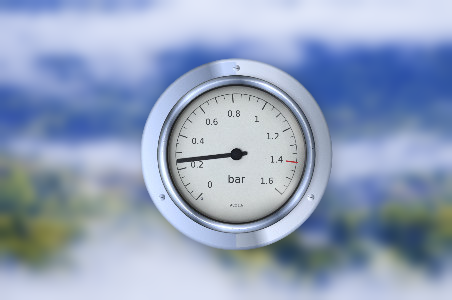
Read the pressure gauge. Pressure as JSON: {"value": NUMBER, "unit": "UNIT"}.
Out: {"value": 0.25, "unit": "bar"}
